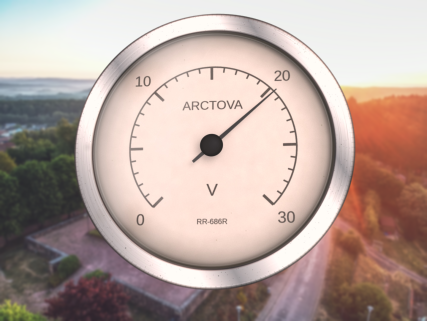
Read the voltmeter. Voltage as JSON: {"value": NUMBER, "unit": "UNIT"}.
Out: {"value": 20.5, "unit": "V"}
